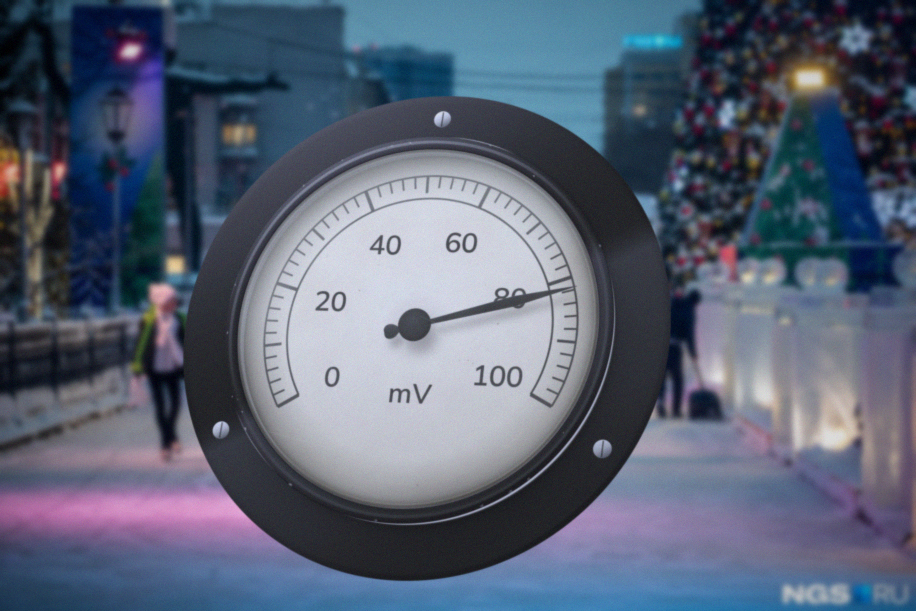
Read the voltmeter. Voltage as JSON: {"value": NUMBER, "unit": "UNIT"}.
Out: {"value": 82, "unit": "mV"}
